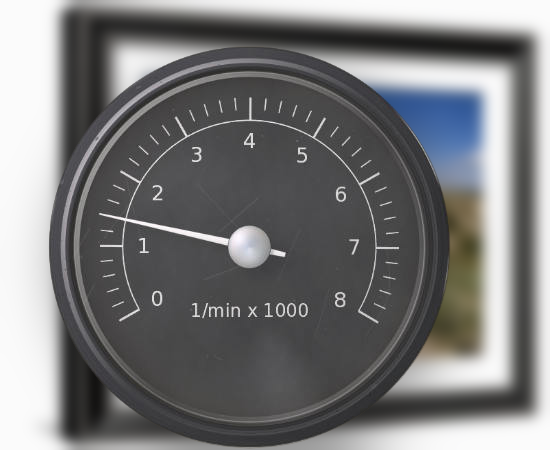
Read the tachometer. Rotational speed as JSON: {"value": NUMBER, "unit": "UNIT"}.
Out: {"value": 1400, "unit": "rpm"}
